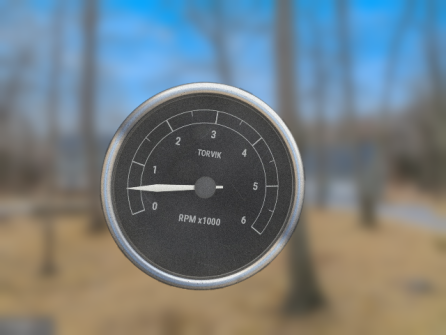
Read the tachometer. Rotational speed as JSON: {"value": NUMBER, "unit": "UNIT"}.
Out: {"value": 500, "unit": "rpm"}
